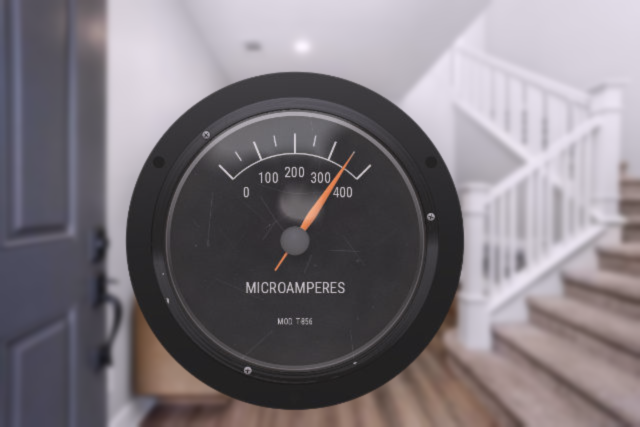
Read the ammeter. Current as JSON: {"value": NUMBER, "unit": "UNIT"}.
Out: {"value": 350, "unit": "µA"}
